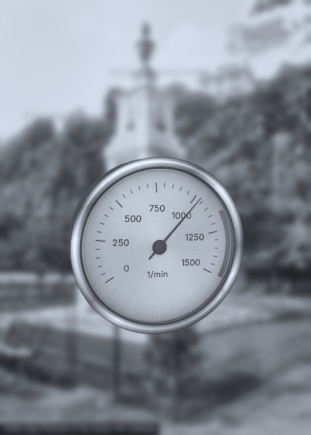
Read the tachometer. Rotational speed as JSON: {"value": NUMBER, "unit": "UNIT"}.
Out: {"value": 1025, "unit": "rpm"}
